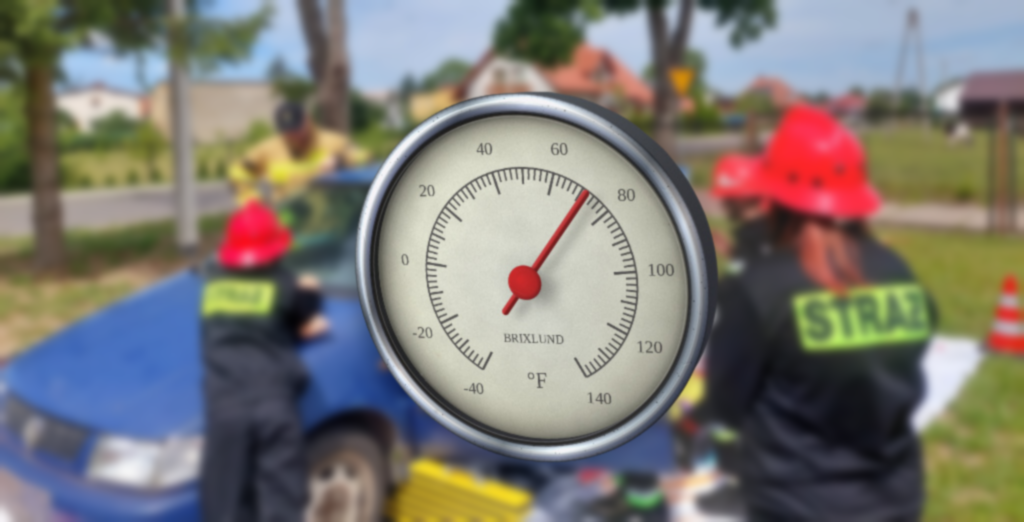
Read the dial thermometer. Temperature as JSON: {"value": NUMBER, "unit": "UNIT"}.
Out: {"value": 72, "unit": "°F"}
